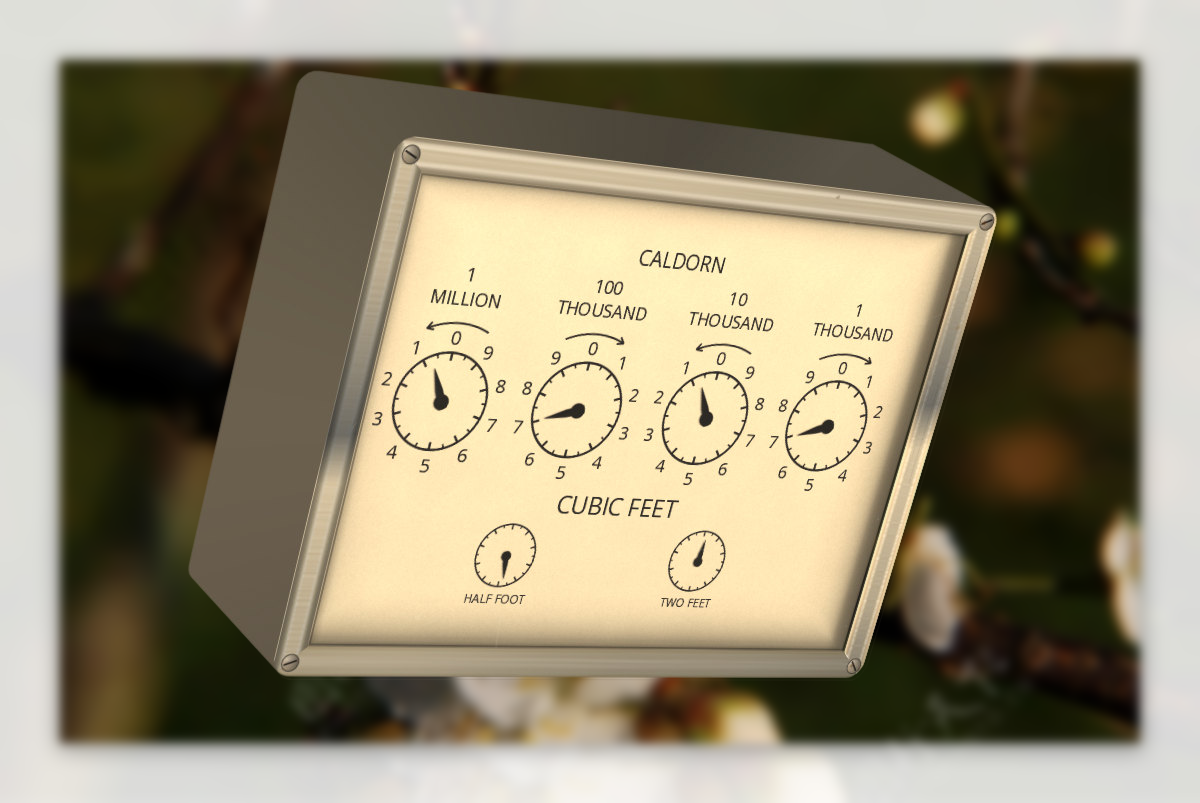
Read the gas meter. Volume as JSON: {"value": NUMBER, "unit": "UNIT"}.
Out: {"value": 70700, "unit": "ft³"}
